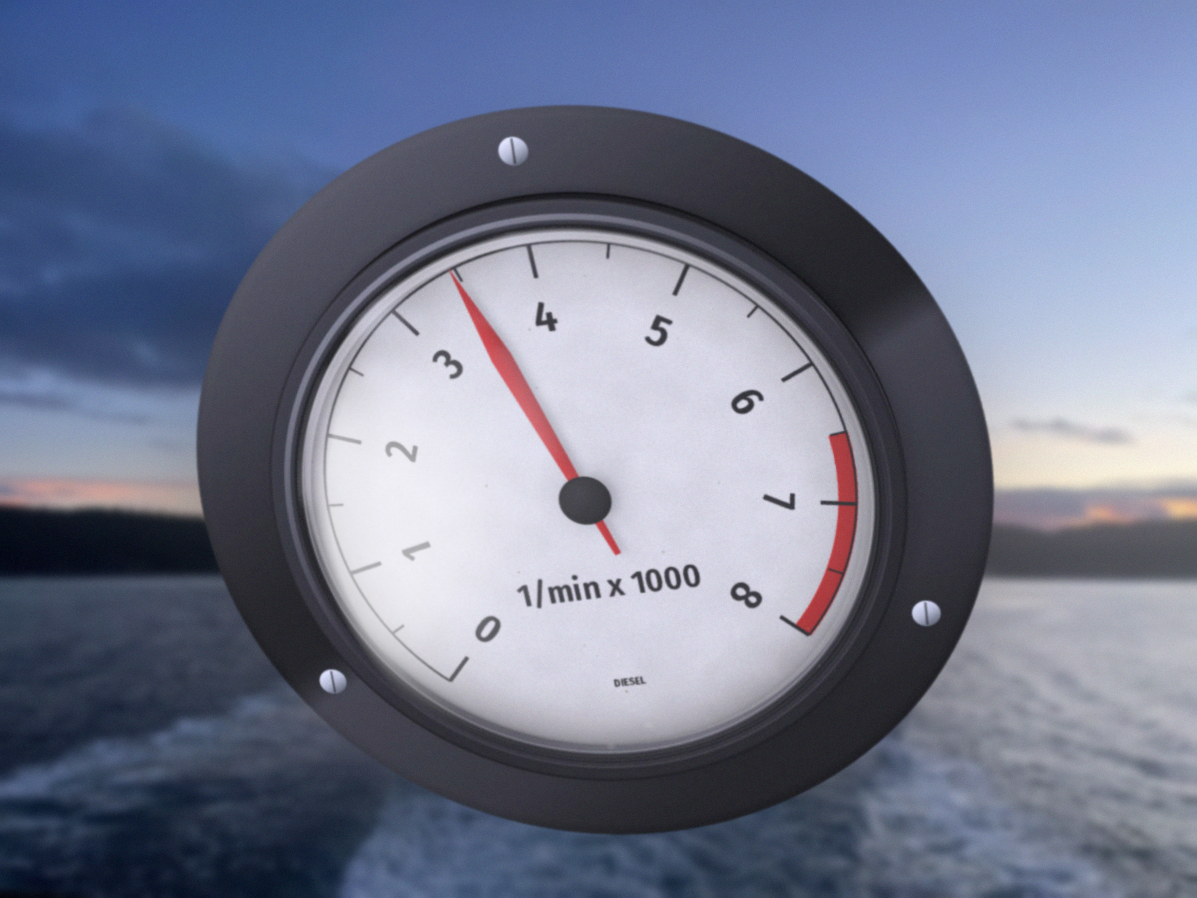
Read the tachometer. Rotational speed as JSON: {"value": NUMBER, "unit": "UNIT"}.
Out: {"value": 3500, "unit": "rpm"}
